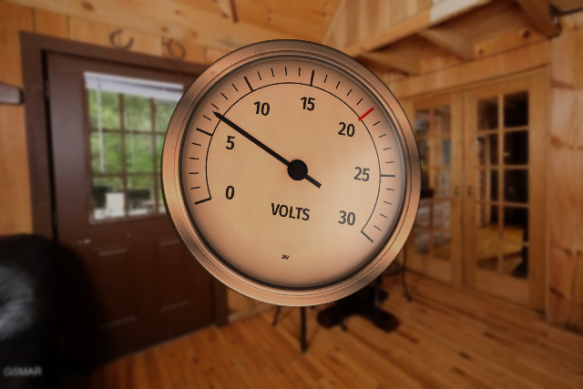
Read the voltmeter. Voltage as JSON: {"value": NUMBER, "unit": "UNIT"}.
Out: {"value": 6.5, "unit": "V"}
